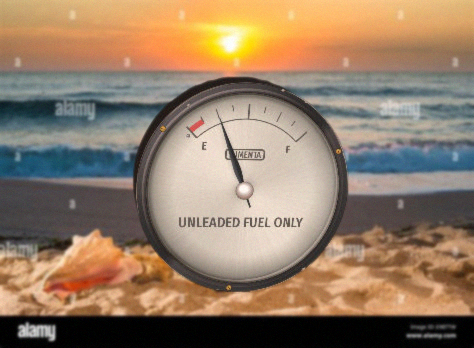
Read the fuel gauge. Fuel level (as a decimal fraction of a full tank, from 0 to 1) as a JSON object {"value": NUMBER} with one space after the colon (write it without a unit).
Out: {"value": 0.25}
